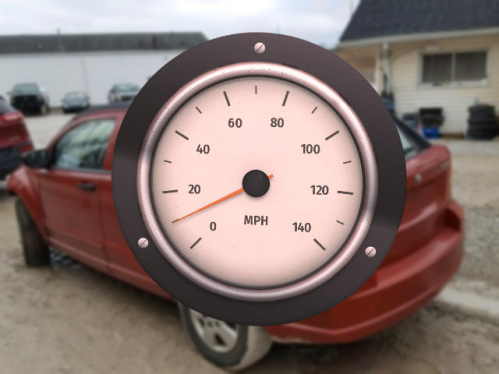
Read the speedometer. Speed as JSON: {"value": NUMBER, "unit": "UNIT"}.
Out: {"value": 10, "unit": "mph"}
